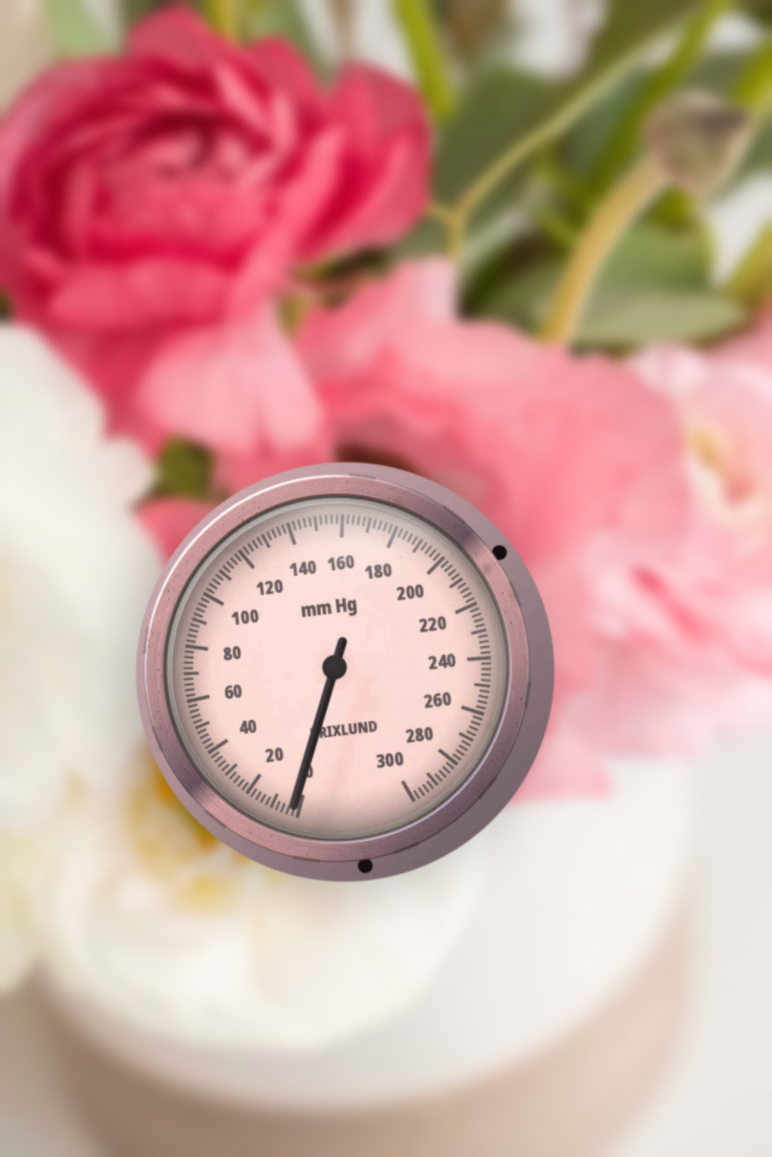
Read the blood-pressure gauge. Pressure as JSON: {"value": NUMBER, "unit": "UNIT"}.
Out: {"value": 2, "unit": "mmHg"}
